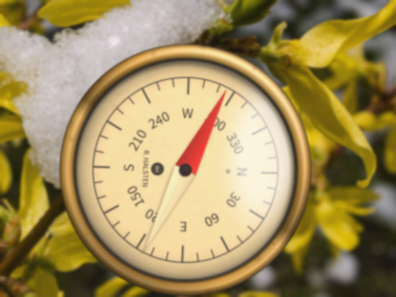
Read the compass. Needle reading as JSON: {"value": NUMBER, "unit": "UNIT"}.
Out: {"value": 295, "unit": "°"}
